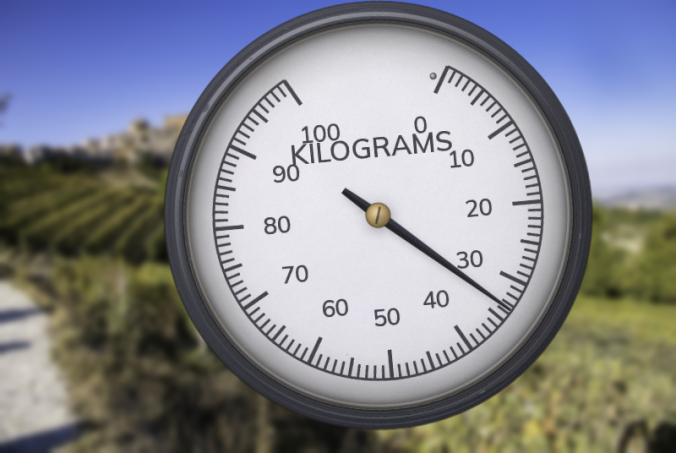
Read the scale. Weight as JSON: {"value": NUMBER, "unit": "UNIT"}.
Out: {"value": 33.5, "unit": "kg"}
